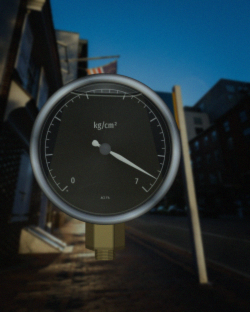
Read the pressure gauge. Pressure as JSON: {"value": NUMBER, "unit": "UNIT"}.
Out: {"value": 6.6, "unit": "kg/cm²"}
